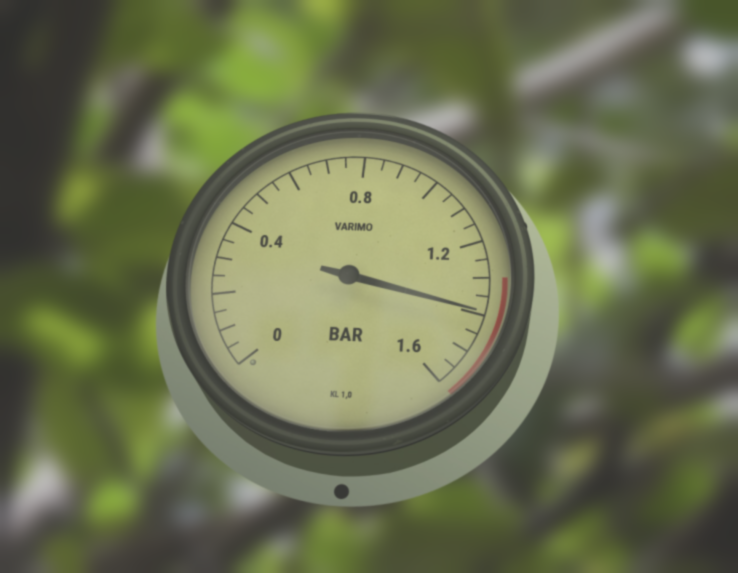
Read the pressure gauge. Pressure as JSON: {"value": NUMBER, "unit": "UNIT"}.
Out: {"value": 1.4, "unit": "bar"}
